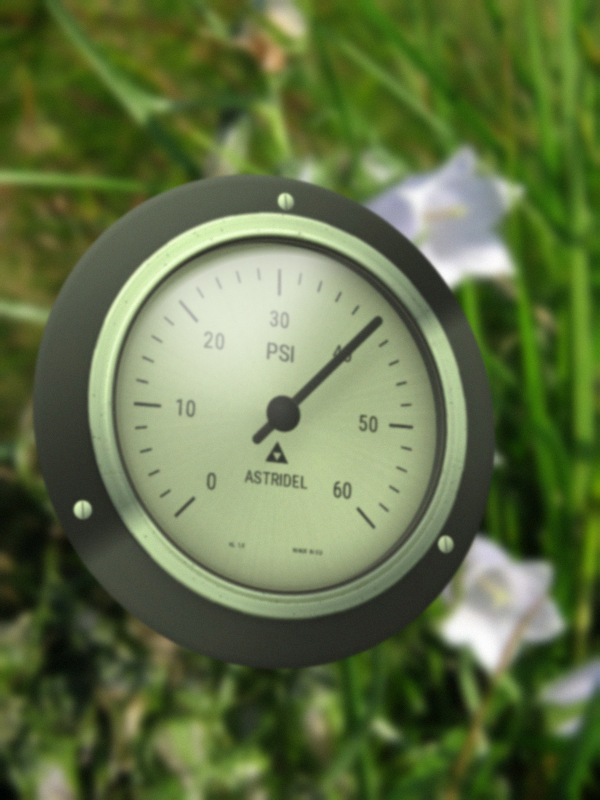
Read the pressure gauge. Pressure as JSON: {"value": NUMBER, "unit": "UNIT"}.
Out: {"value": 40, "unit": "psi"}
